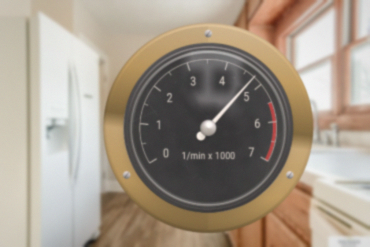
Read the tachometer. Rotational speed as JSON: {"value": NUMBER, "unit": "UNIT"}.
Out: {"value": 4750, "unit": "rpm"}
